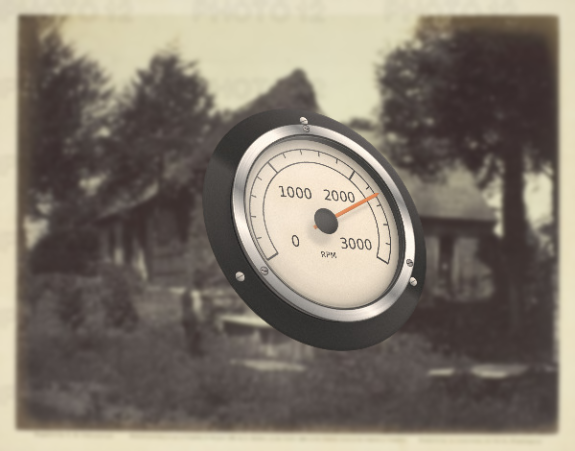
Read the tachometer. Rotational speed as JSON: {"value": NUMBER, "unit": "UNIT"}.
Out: {"value": 2300, "unit": "rpm"}
